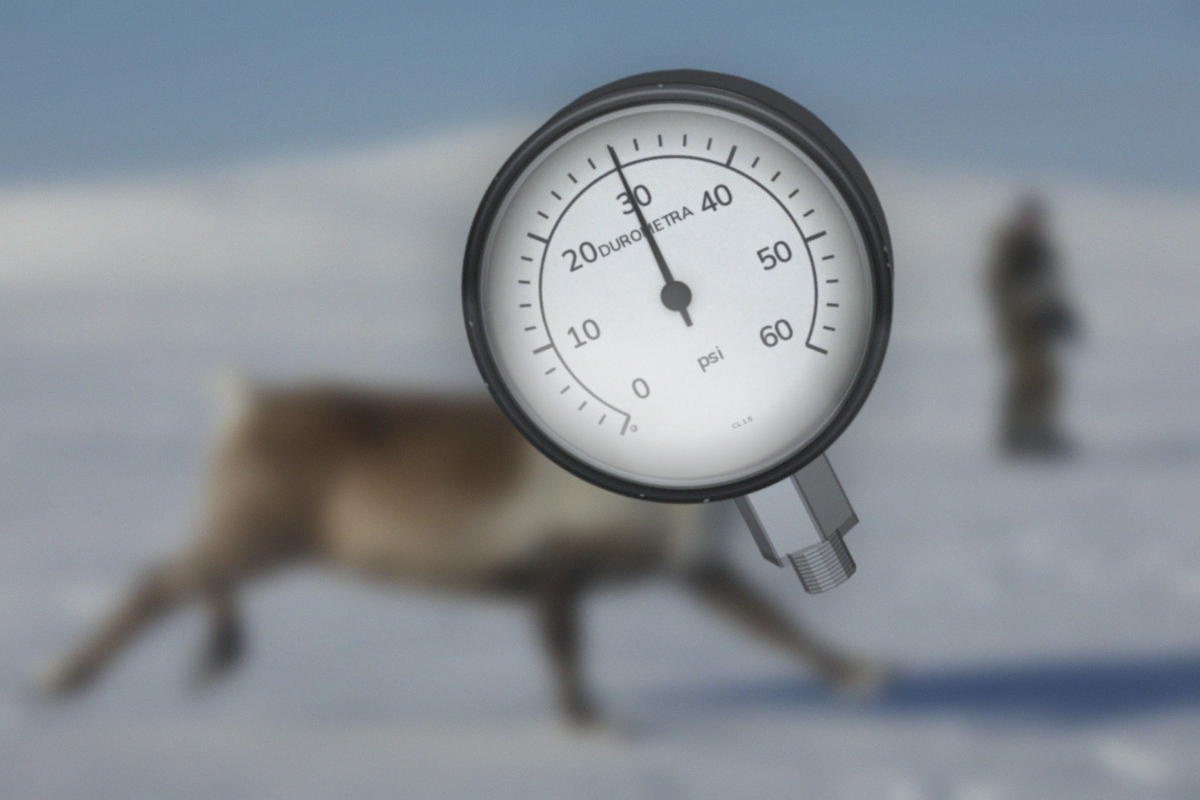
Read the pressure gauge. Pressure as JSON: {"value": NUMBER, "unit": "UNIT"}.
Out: {"value": 30, "unit": "psi"}
